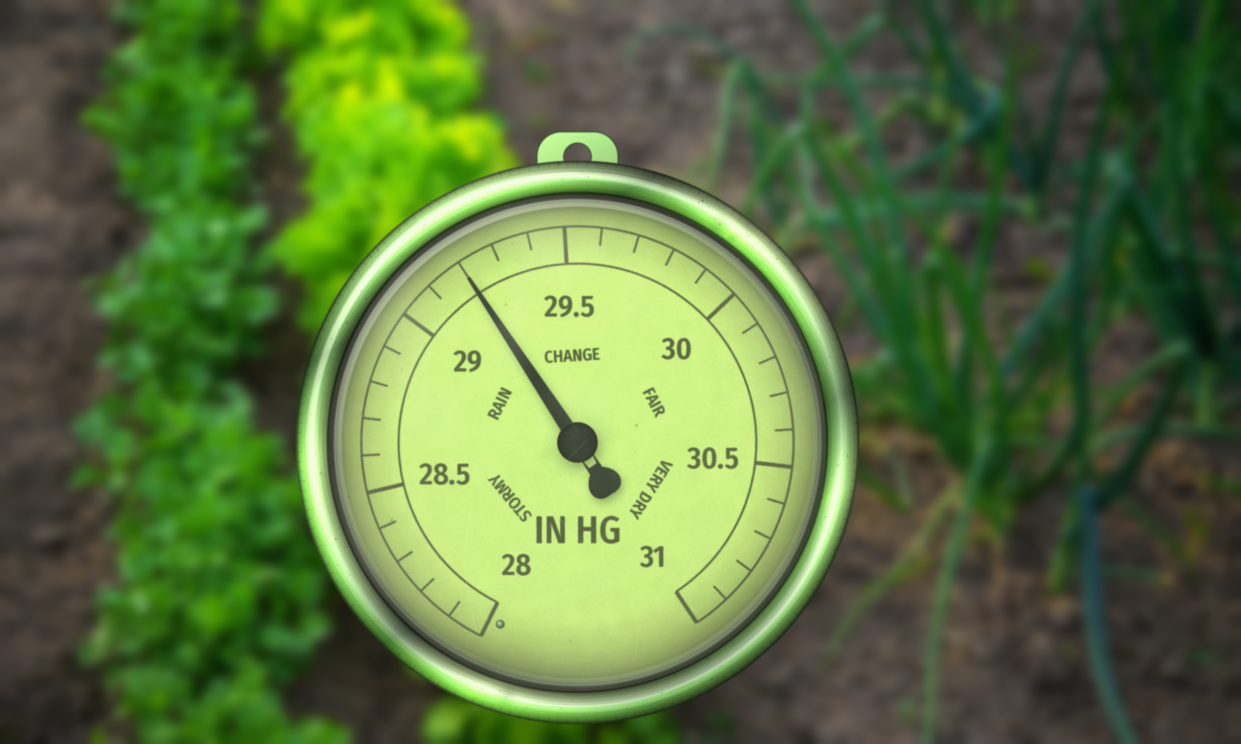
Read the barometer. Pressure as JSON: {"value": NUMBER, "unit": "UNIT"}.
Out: {"value": 29.2, "unit": "inHg"}
